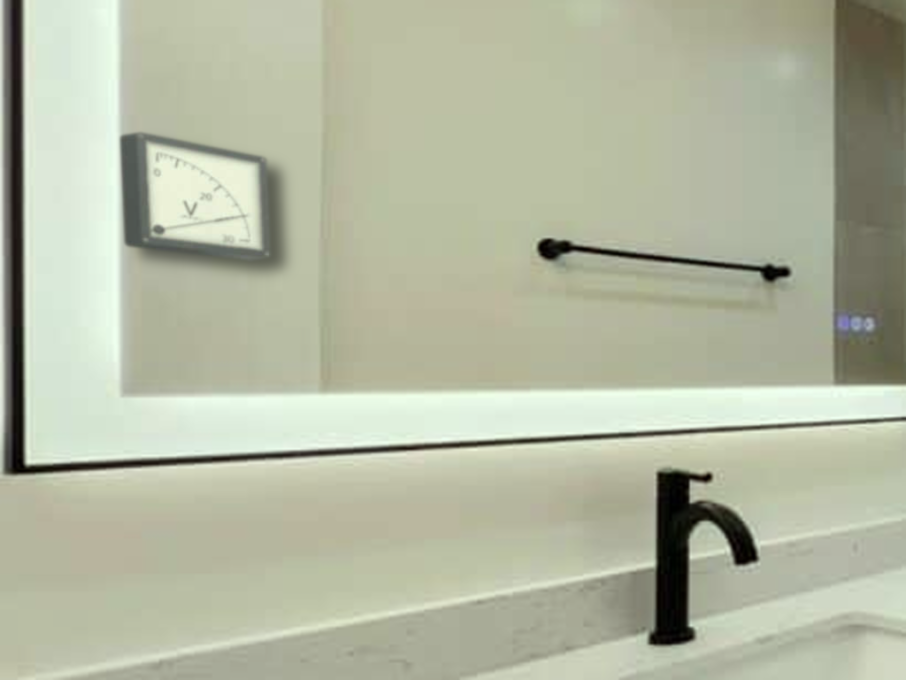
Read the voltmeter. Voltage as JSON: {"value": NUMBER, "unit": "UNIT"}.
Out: {"value": 26, "unit": "V"}
